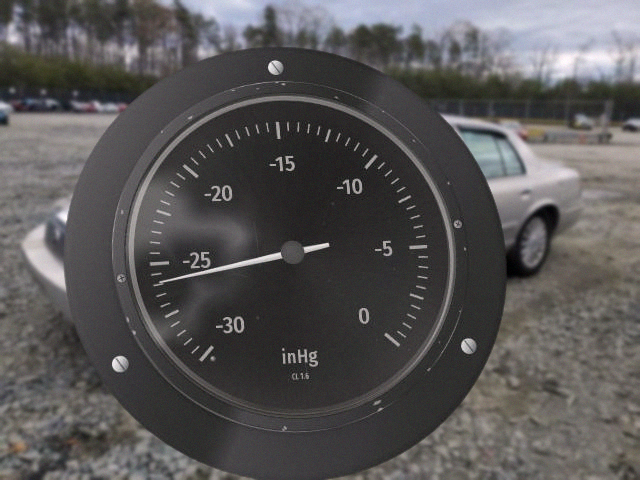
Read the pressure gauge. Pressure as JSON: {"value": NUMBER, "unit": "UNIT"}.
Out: {"value": -26, "unit": "inHg"}
